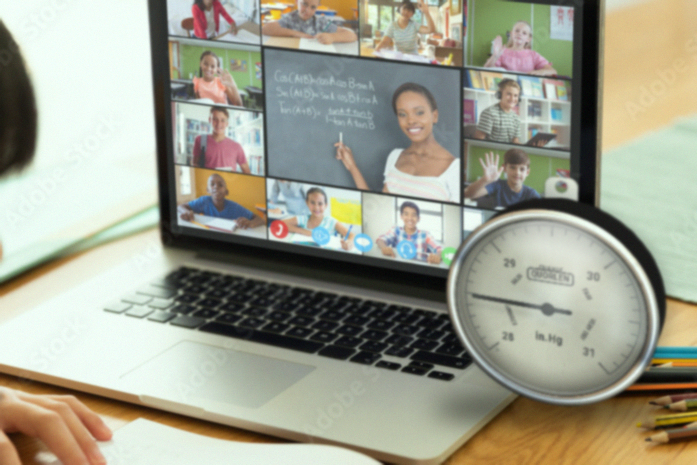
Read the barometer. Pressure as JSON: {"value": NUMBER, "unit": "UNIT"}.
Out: {"value": 28.5, "unit": "inHg"}
